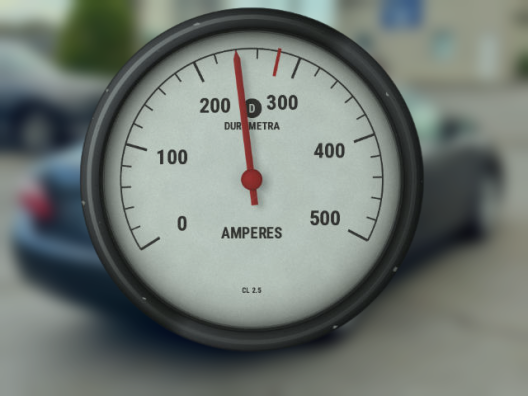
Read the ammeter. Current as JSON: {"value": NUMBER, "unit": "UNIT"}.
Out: {"value": 240, "unit": "A"}
